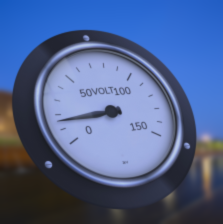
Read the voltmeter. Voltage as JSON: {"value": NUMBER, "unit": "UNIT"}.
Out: {"value": 15, "unit": "V"}
